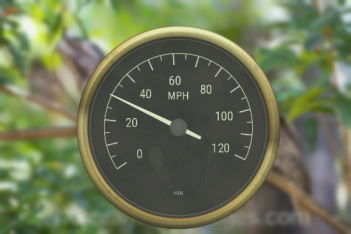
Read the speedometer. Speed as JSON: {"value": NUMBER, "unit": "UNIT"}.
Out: {"value": 30, "unit": "mph"}
